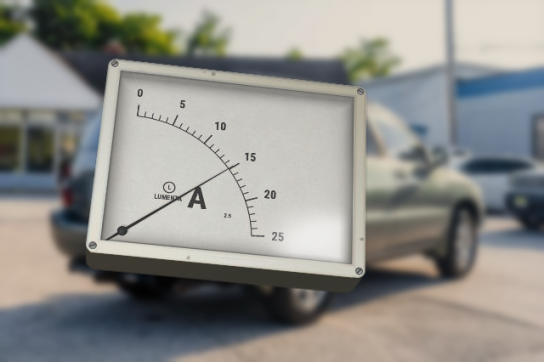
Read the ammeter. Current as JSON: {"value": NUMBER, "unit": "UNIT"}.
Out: {"value": 15, "unit": "A"}
